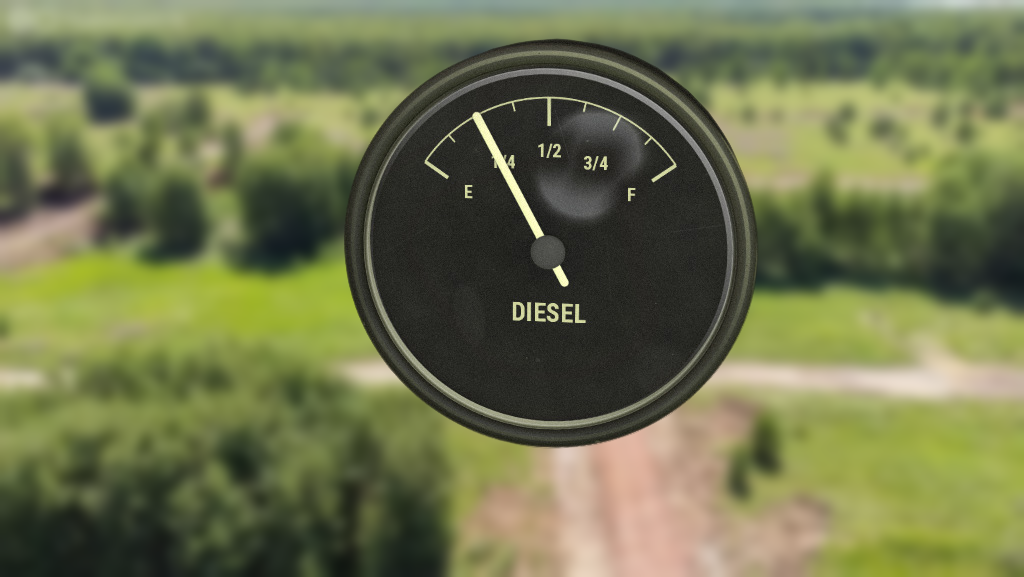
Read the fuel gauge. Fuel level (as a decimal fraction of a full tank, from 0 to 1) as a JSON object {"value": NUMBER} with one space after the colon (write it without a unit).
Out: {"value": 0.25}
